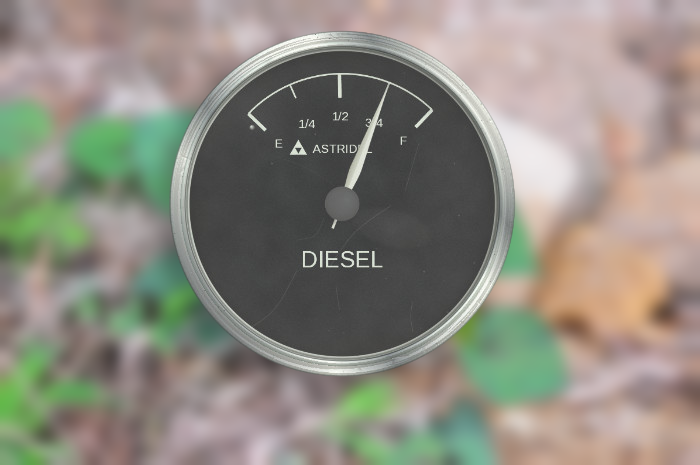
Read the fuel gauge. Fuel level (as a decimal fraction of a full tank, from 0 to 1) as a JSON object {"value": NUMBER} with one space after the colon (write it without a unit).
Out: {"value": 0.75}
